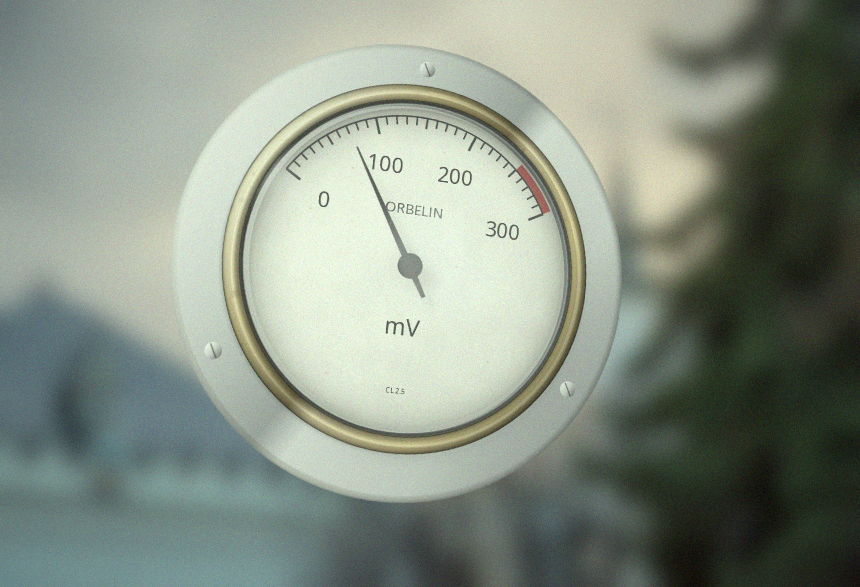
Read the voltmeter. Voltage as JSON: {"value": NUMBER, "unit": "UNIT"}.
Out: {"value": 70, "unit": "mV"}
